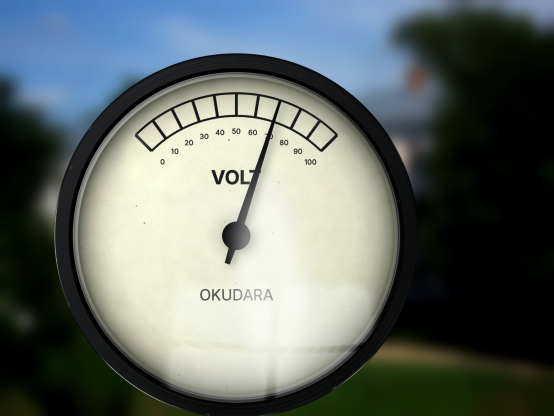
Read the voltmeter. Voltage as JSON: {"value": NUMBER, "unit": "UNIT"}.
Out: {"value": 70, "unit": "V"}
